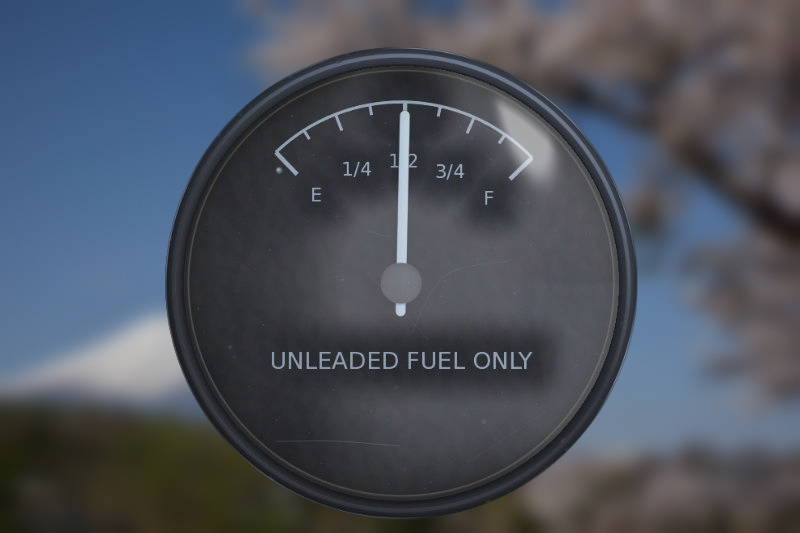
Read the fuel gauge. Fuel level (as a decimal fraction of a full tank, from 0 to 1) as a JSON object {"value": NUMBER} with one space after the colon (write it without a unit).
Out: {"value": 0.5}
